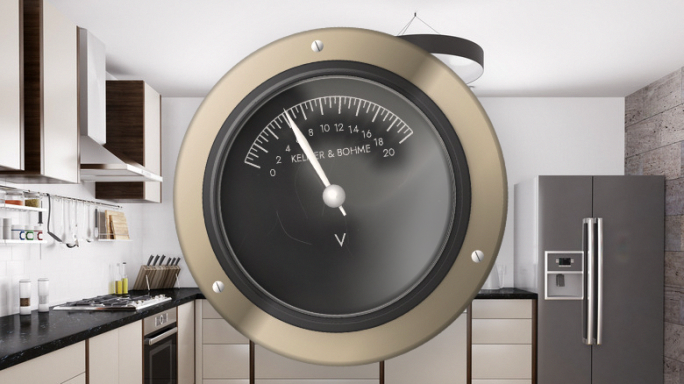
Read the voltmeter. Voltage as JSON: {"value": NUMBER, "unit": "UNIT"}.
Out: {"value": 6.5, "unit": "V"}
